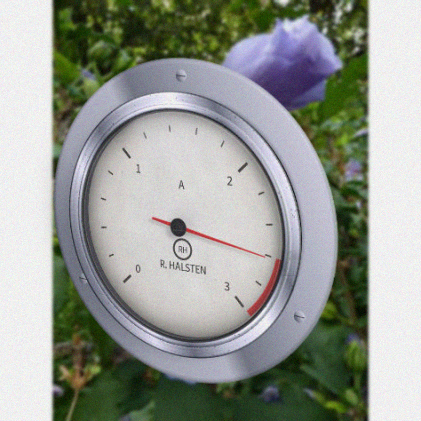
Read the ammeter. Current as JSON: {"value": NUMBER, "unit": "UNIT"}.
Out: {"value": 2.6, "unit": "A"}
